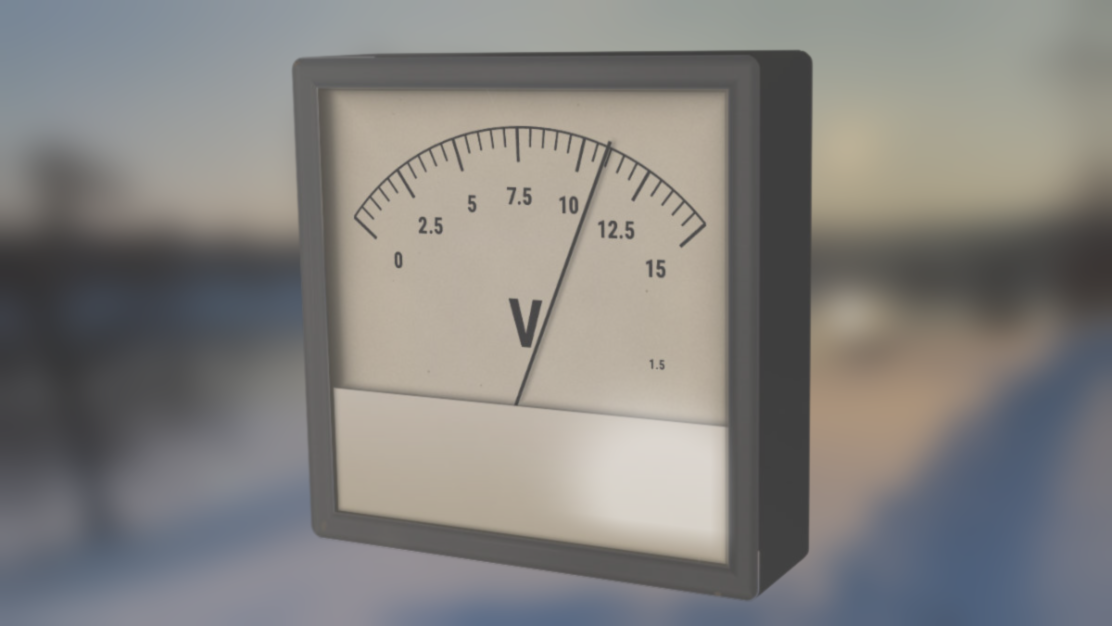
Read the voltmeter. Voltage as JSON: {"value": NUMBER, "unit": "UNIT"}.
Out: {"value": 11, "unit": "V"}
